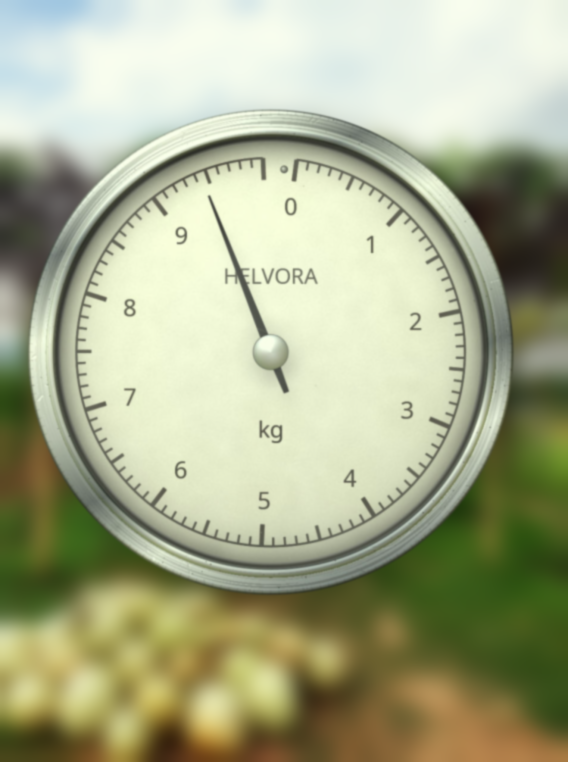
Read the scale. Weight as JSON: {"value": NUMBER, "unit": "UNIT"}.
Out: {"value": 9.45, "unit": "kg"}
